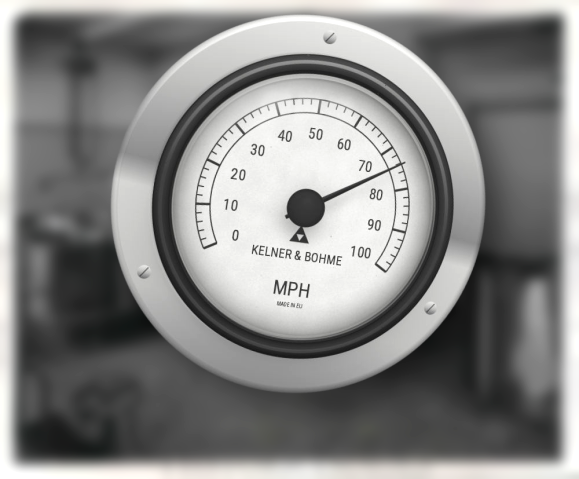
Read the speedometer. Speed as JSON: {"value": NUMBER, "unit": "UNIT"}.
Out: {"value": 74, "unit": "mph"}
